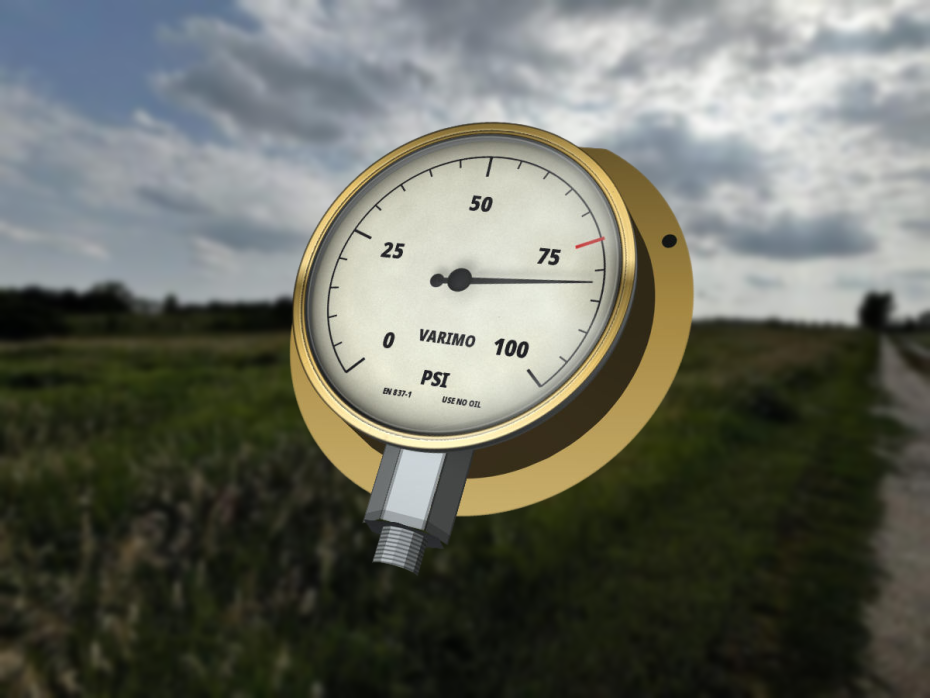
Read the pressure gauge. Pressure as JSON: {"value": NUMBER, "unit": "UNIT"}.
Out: {"value": 82.5, "unit": "psi"}
